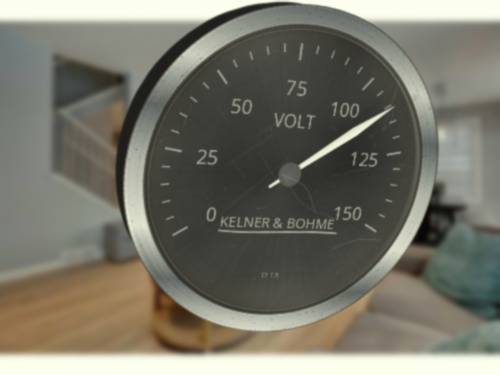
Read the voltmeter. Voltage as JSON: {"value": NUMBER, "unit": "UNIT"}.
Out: {"value": 110, "unit": "V"}
